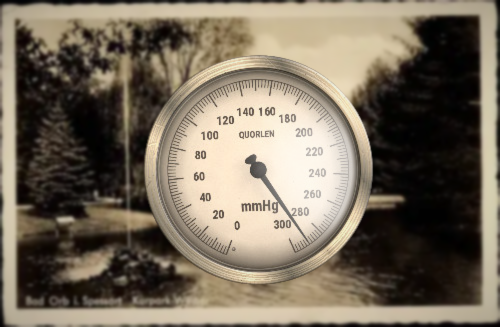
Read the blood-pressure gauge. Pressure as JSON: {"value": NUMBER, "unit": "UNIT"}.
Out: {"value": 290, "unit": "mmHg"}
